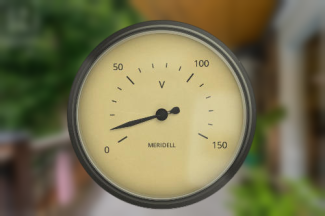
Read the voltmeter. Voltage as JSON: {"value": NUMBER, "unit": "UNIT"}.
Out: {"value": 10, "unit": "V"}
